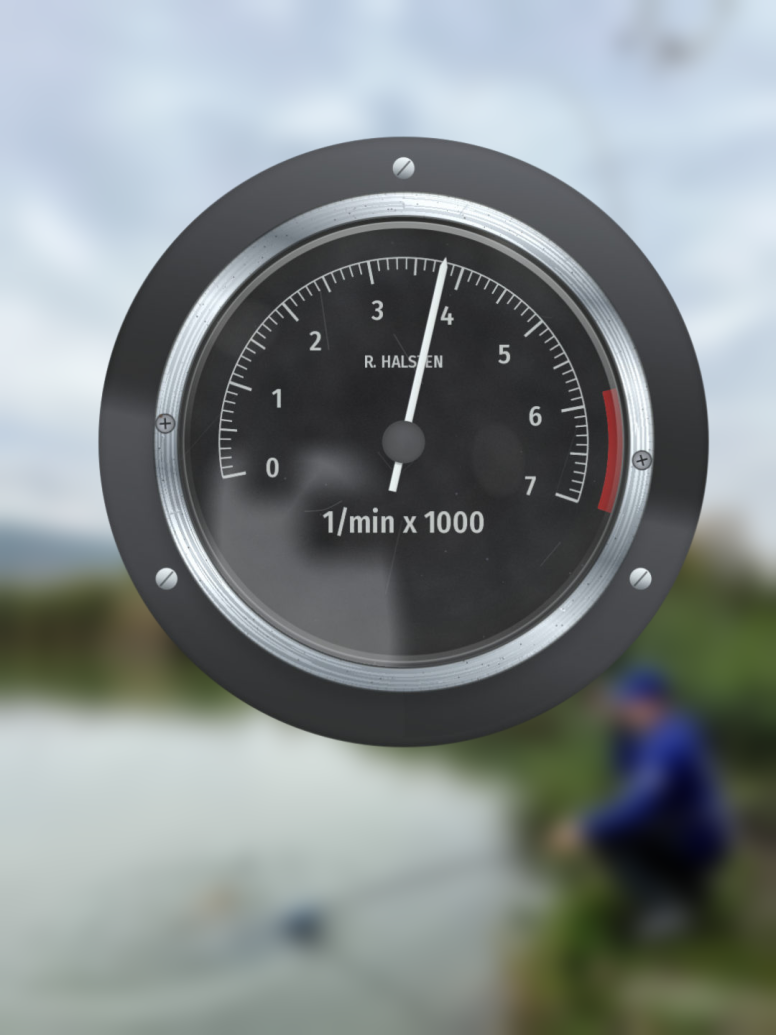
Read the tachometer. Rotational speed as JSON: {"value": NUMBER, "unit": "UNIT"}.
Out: {"value": 3800, "unit": "rpm"}
